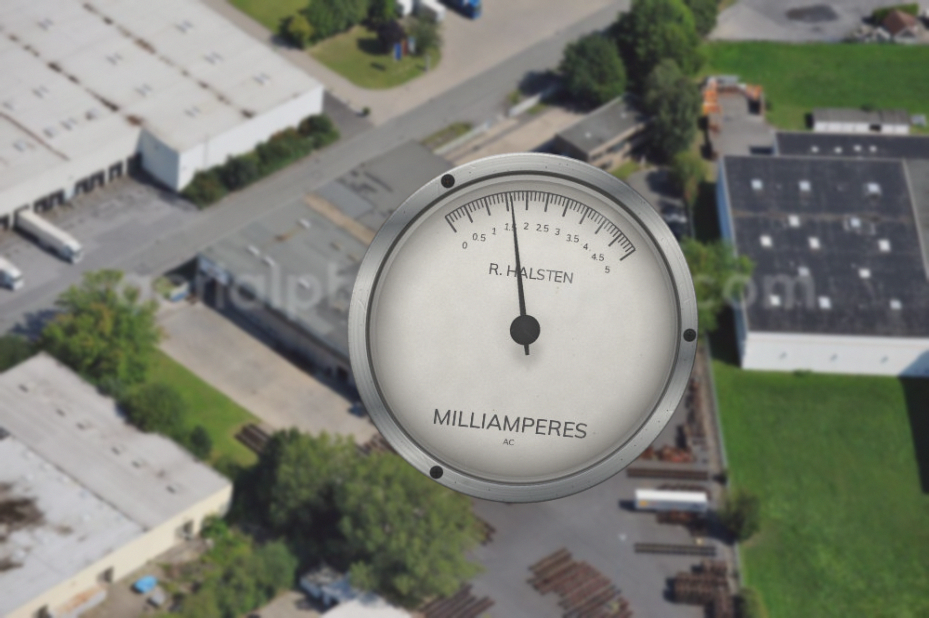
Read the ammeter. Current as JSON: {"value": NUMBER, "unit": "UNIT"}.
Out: {"value": 1.6, "unit": "mA"}
